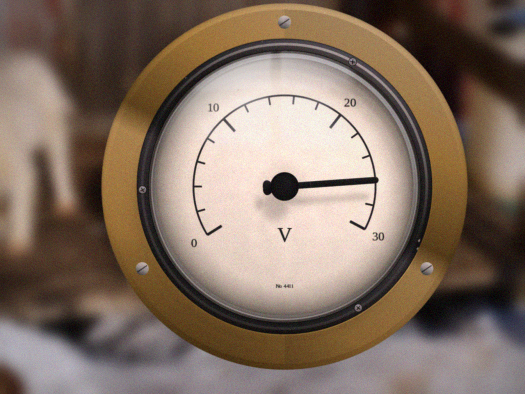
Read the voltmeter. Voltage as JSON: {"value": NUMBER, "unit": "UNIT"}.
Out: {"value": 26, "unit": "V"}
